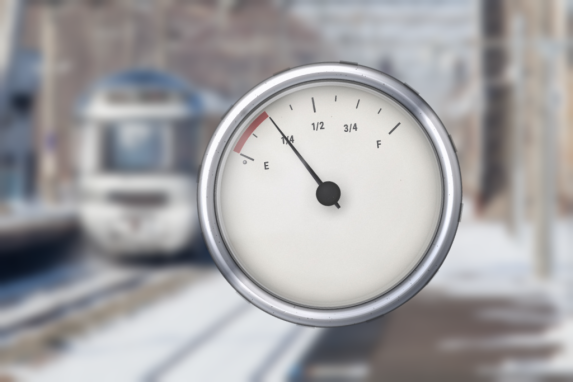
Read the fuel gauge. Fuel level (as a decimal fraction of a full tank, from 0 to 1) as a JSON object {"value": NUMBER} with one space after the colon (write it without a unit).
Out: {"value": 0.25}
